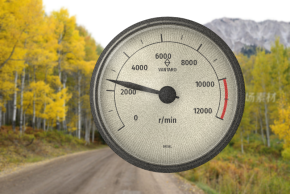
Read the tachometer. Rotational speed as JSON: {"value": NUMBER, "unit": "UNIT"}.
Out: {"value": 2500, "unit": "rpm"}
